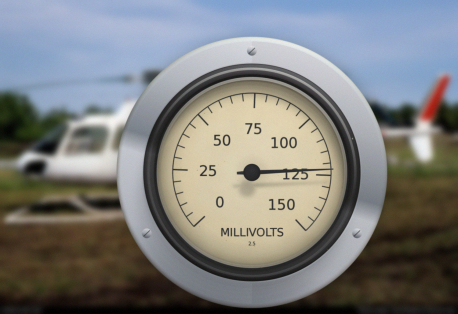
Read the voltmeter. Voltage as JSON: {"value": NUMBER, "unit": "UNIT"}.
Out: {"value": 122.5, "unit": "mV"}
